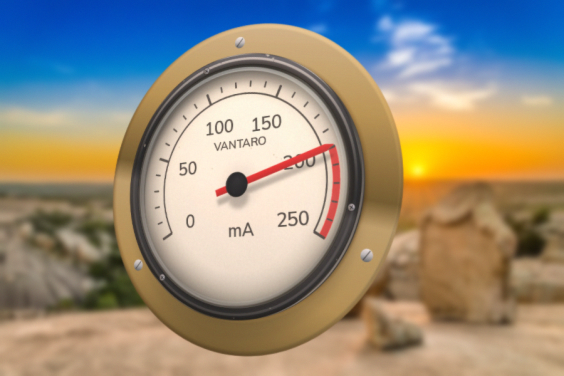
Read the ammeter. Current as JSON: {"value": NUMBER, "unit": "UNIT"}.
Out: {"value": 200, "unit": "mA"}
